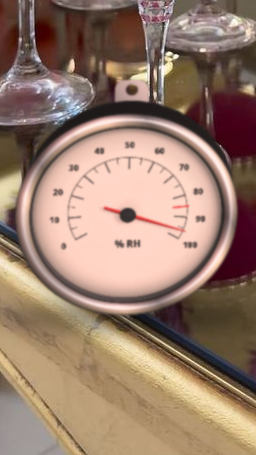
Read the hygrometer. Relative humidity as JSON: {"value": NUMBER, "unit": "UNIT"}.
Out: {"value": 95, "unit": "%"}
